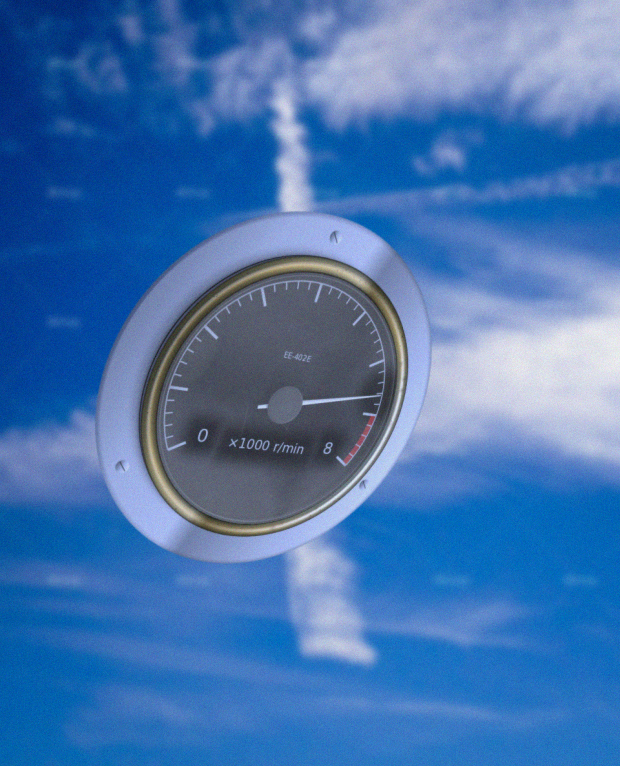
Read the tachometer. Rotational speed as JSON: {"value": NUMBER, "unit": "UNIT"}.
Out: {"value": 6600, "unit": "rpm"}
